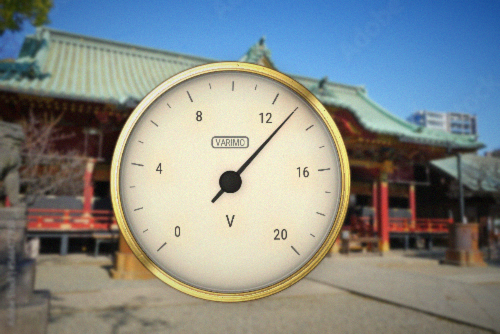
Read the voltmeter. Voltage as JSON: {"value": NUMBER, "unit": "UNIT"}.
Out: {"value": 13, "unit": "V"}
